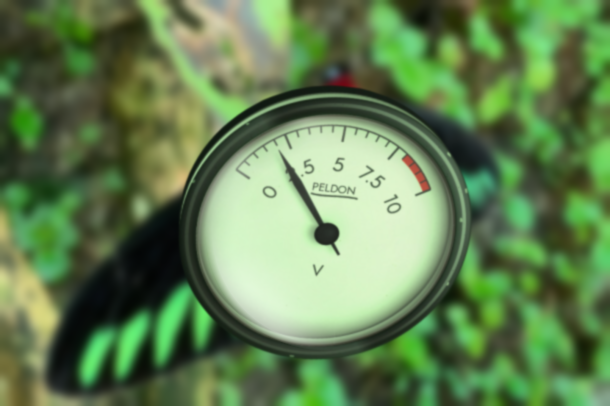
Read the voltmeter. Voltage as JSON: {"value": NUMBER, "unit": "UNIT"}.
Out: {"value": 2, "unit": "V"}
